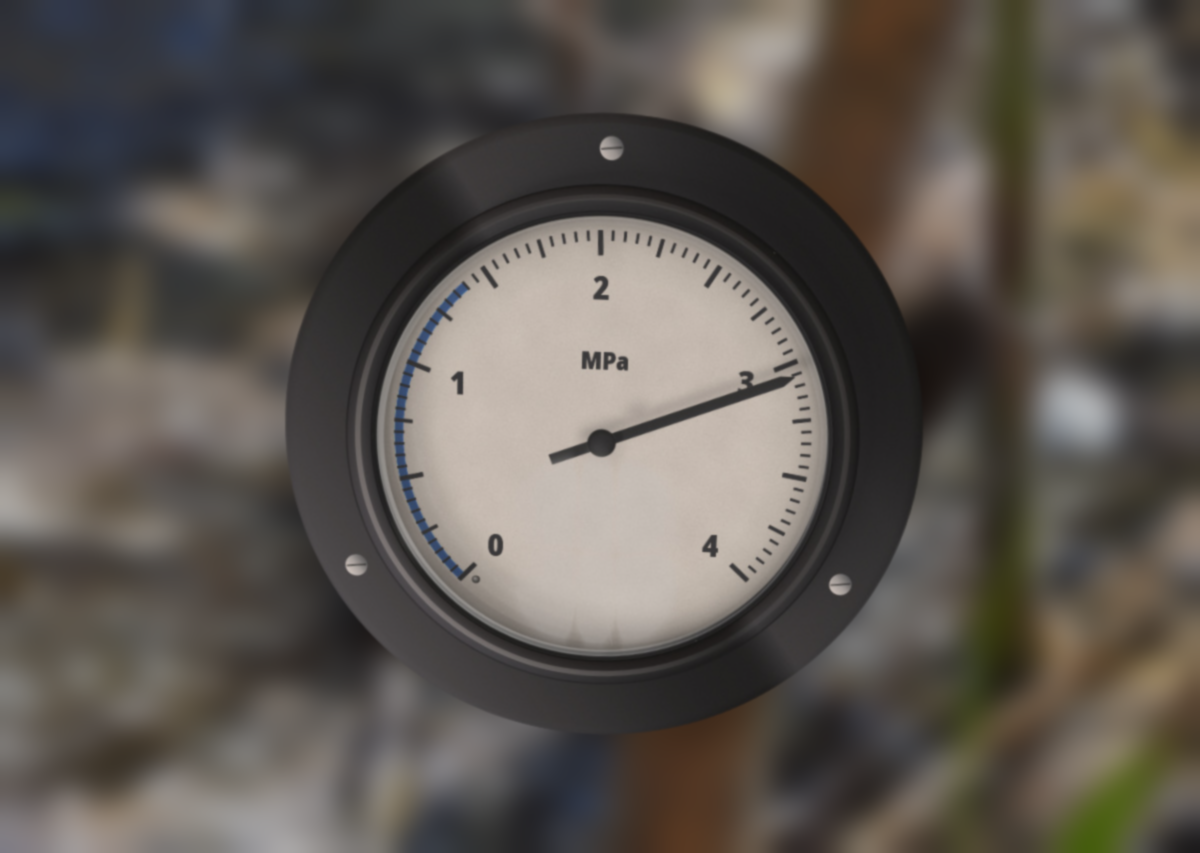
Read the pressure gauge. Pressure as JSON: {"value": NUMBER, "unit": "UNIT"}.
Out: {"value": 3.05, "unit": "MPa"}
